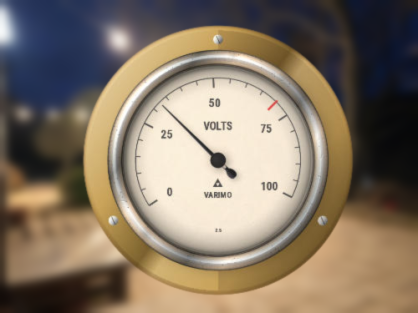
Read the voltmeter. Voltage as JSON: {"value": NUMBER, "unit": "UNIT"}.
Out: {"value": 32.5, "unit": "V"}
